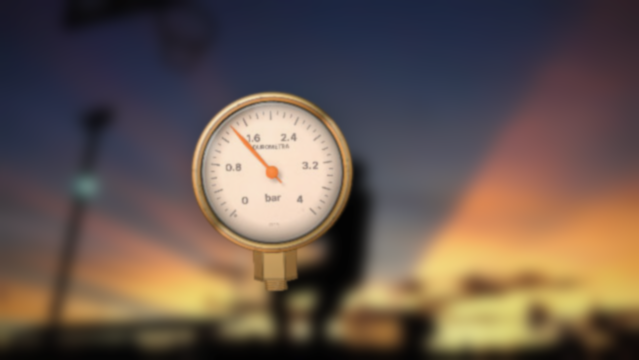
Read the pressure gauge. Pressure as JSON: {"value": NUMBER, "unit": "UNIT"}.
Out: {"value": 1.4, "unit": "bar"}
